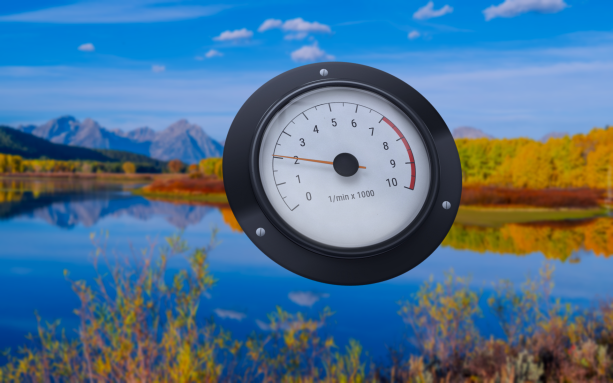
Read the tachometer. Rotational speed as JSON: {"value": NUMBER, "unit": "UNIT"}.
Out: {"value": 2000, "unit": "rpm"}
